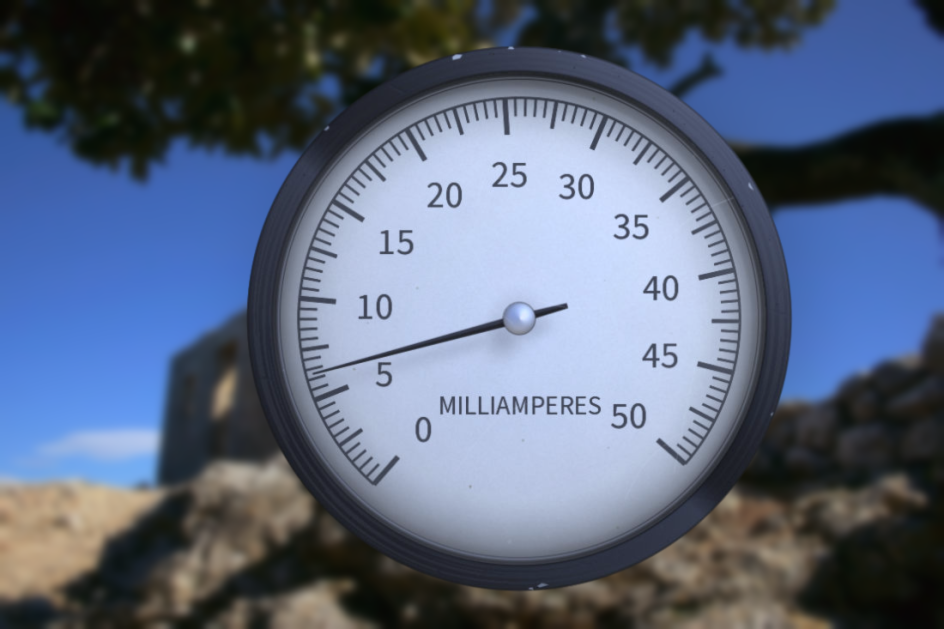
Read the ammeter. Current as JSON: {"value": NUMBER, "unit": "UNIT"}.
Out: {"value": 6.25, "unit": "mA"}
